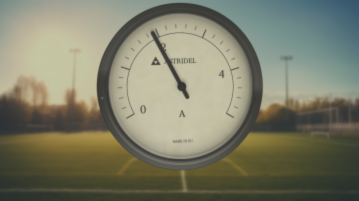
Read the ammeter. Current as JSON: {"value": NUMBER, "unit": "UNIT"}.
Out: {"value": 1.9, "unit": "A"}
